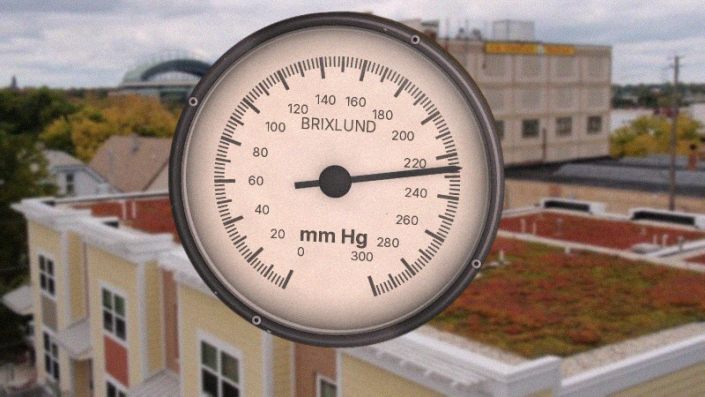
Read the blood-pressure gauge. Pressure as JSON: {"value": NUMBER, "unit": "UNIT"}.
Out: {"value": 226, "unit": "mmHg"}
